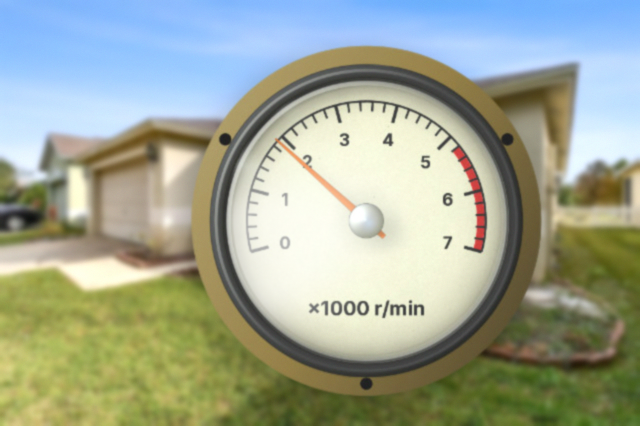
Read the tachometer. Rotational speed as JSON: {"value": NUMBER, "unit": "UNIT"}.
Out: {"value": 1900, "unit": "rpm"}
